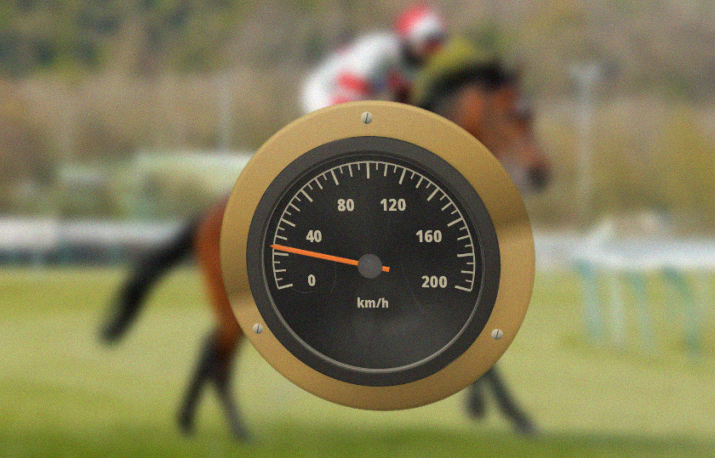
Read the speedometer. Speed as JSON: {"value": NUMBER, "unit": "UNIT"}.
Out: {"value": 25, "unit": "km/h"}
